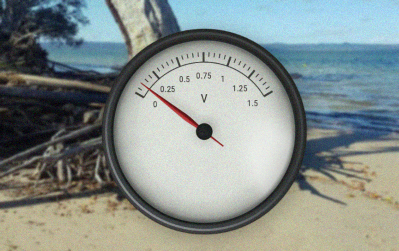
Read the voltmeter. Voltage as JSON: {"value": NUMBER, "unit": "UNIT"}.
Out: {"value": 0.1, "unit": "V"}
